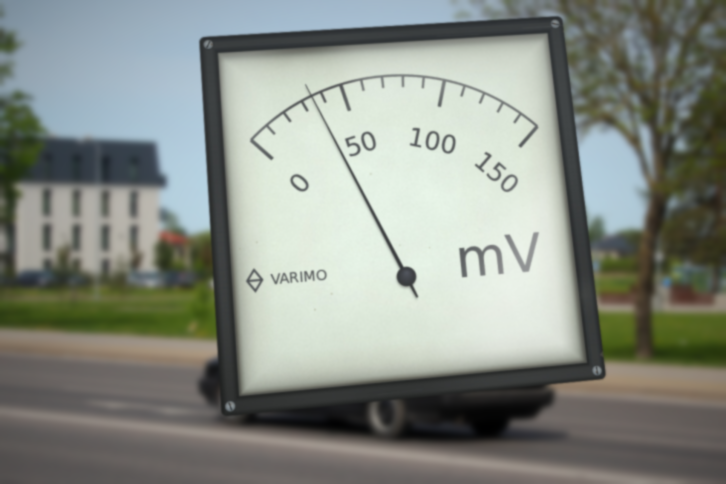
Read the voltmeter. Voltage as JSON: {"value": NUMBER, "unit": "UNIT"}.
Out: {"value": 35, "unit": "mV"}
